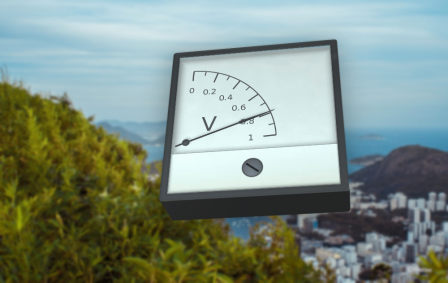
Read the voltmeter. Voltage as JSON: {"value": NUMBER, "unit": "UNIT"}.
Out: {"value": 0.8, "unit": "V"}
